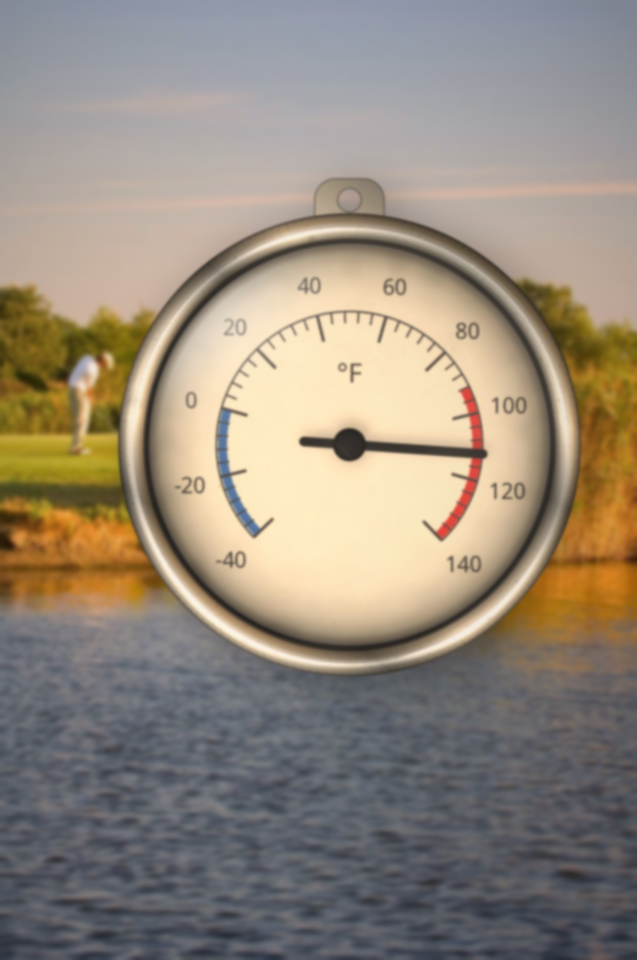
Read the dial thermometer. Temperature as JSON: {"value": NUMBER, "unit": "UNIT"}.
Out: {"value": 112, "unit": "°F"}
